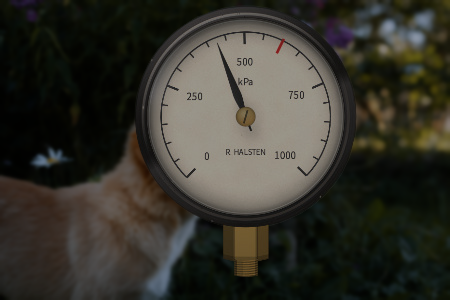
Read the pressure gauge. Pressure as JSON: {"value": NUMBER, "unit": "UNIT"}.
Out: {"value": 425, "unit": "kPa"}
